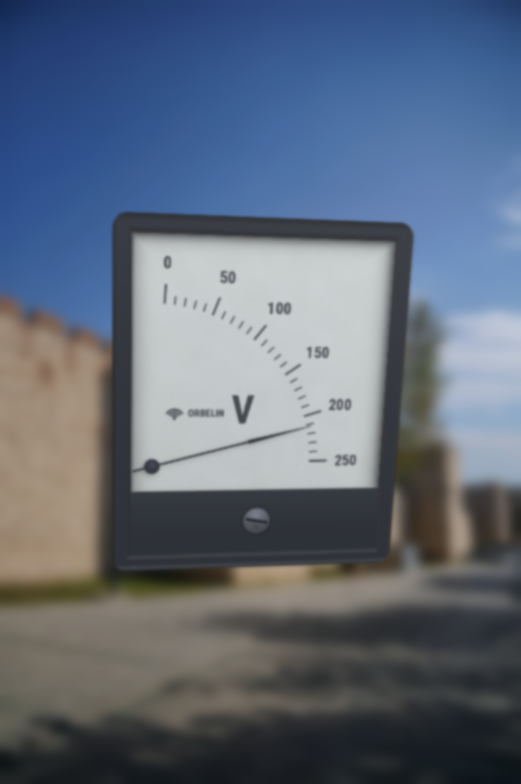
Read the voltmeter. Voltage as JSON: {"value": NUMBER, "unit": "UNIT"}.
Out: {"value": 210, "unit": "V"}
